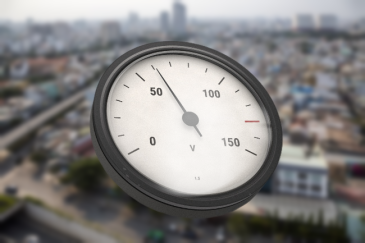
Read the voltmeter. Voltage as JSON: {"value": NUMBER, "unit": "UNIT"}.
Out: {"value": 60, "unit": "V"}
